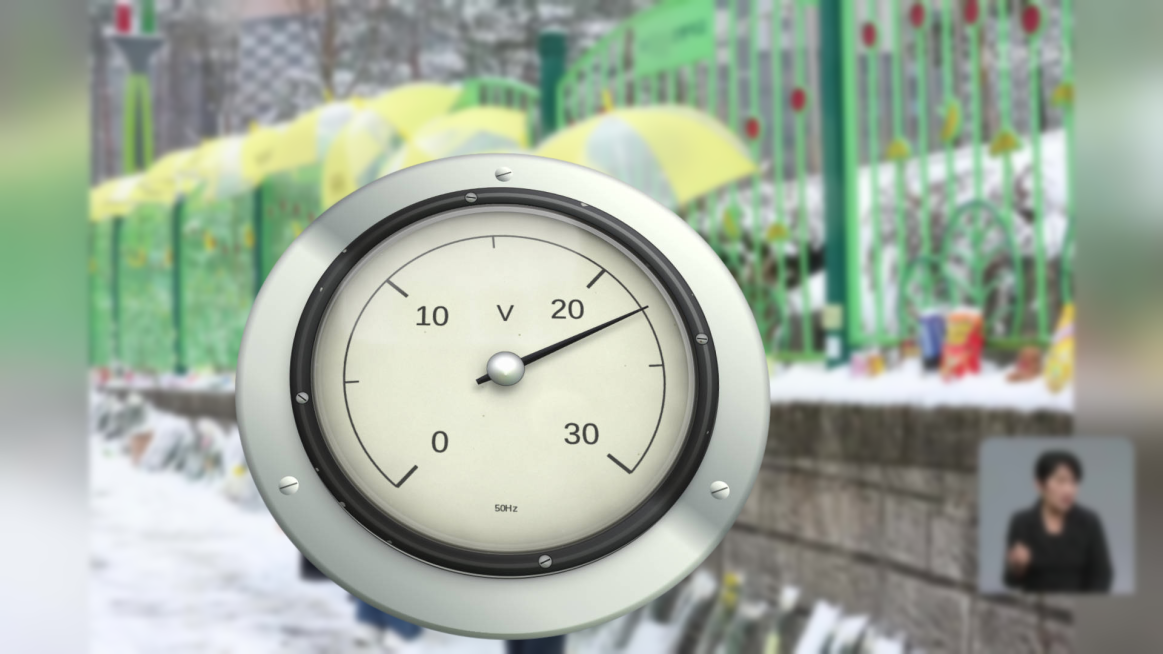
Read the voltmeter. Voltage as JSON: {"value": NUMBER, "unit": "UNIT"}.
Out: {"value": 22.5, "unit": "V"}
